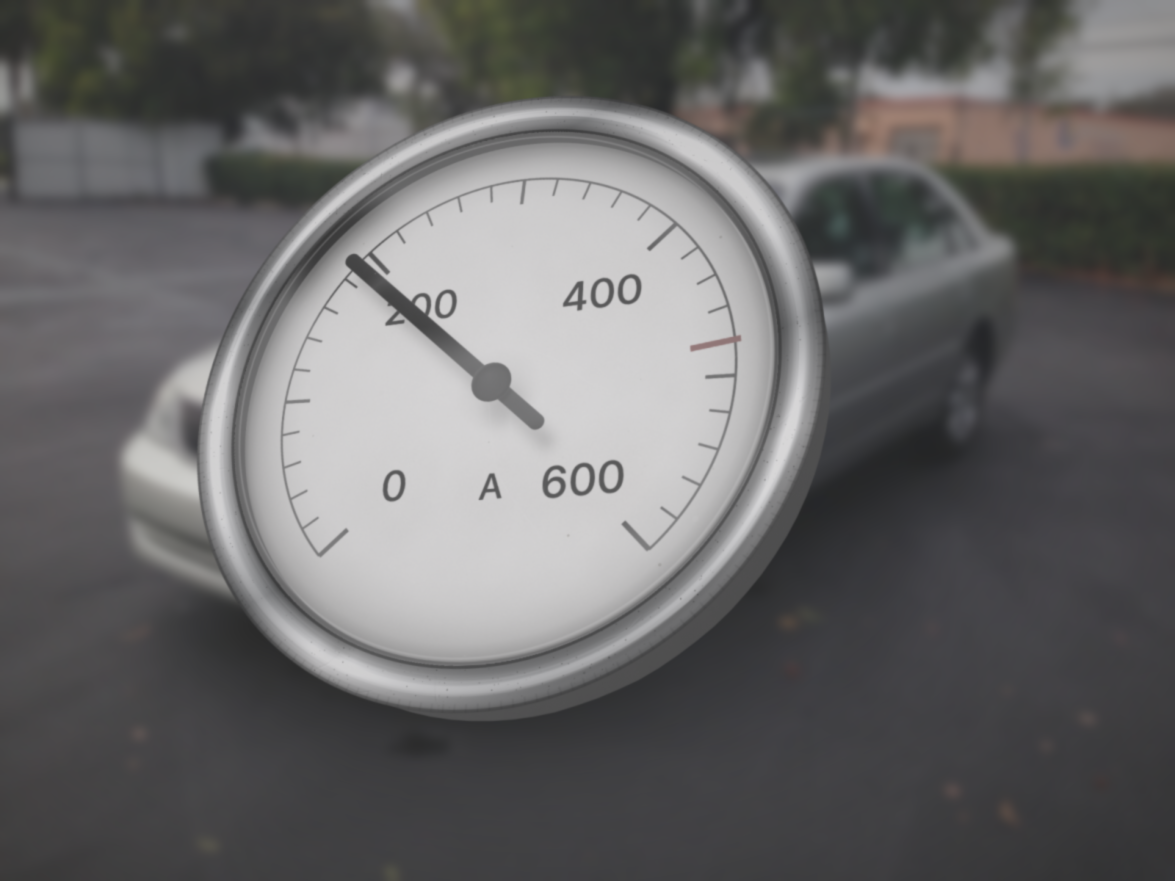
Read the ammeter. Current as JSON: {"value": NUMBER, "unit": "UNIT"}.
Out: {"value": 190, "unit": "A"}
